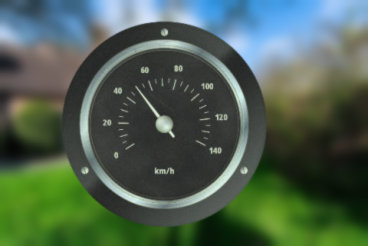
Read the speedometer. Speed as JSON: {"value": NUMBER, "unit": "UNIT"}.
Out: {"value": 50, "unit": "km/h"}
